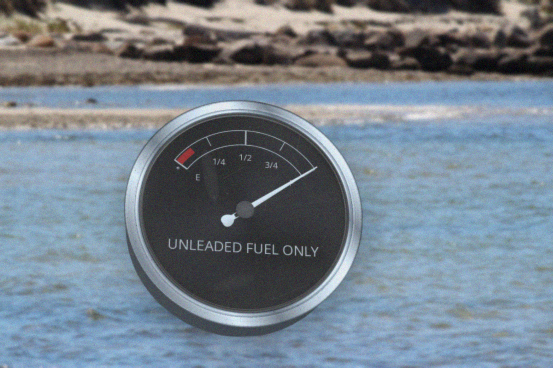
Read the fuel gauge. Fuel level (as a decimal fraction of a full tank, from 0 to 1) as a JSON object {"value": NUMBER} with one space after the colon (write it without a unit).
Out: {"value": 1}
